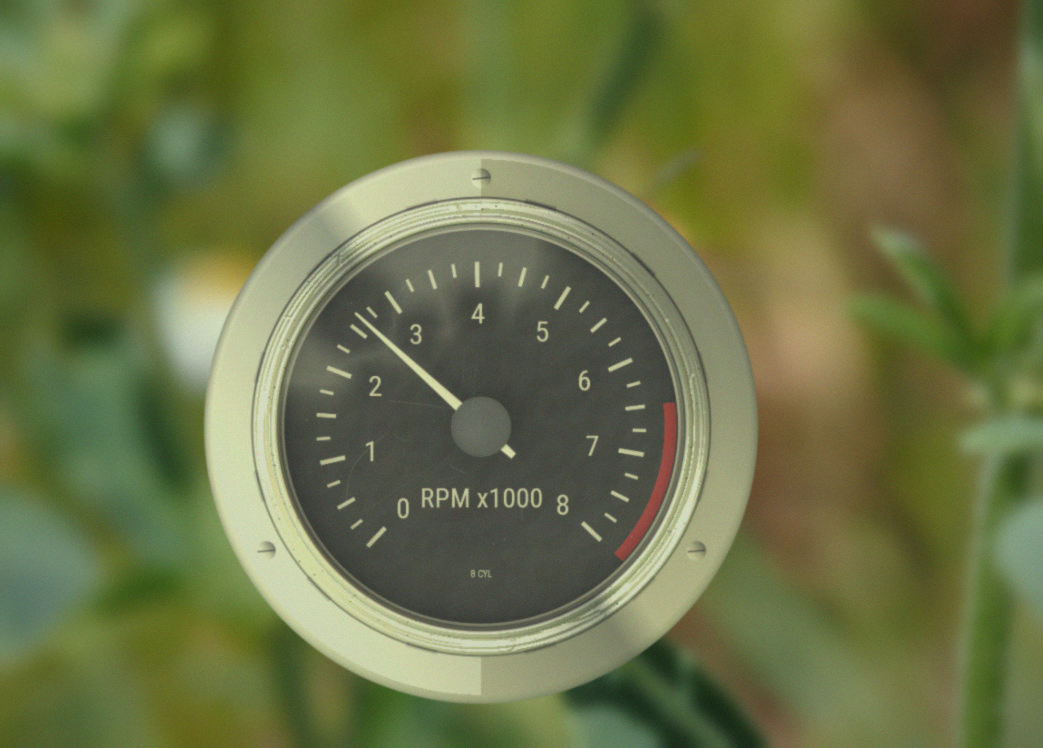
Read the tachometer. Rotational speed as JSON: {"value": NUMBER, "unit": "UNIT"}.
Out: {"value": 2625, "unit": "rpm"}
